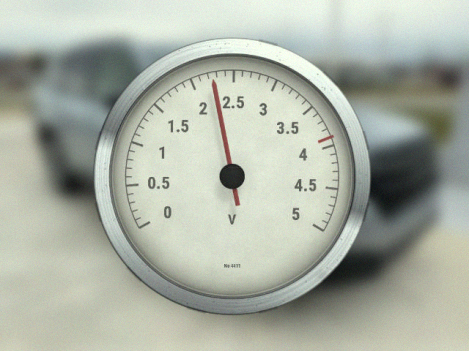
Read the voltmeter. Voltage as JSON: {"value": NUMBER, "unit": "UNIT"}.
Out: {"value": 2.25, "unit": "V"}
